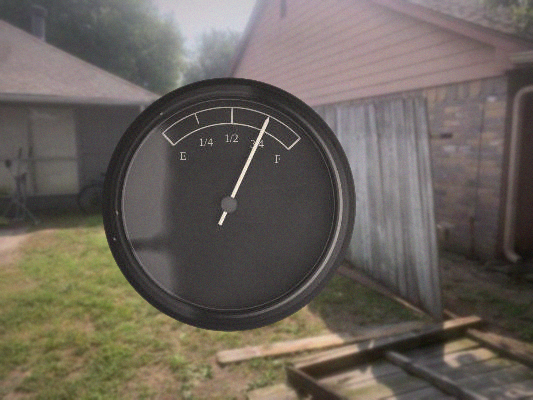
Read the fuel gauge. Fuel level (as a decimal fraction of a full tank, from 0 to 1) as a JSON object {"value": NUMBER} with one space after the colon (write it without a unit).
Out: {"value": 0.75}
